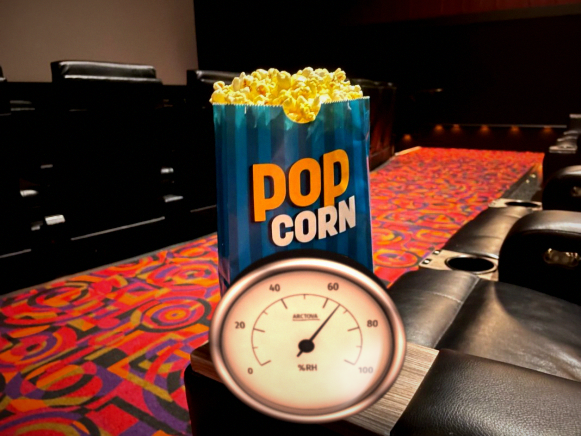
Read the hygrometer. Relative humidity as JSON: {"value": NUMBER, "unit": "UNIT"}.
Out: {"value": 65, "unit": "%"}
